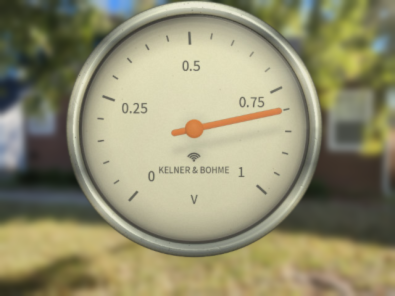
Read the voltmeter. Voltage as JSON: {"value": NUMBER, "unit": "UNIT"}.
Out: {"value": 0.8, "unit": "V"}
